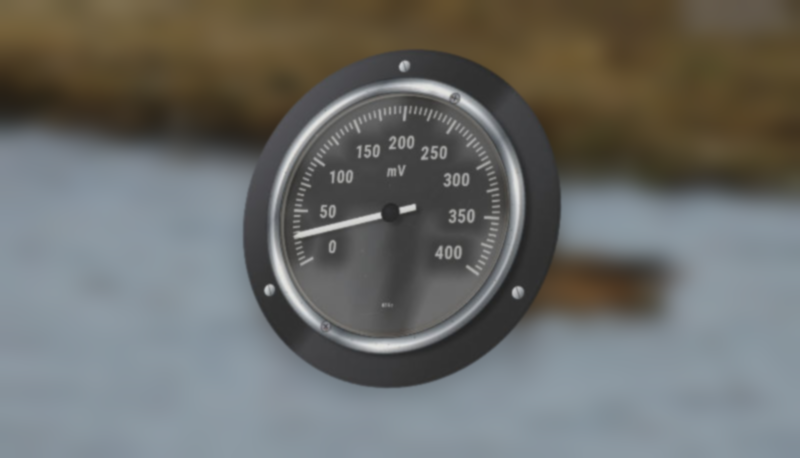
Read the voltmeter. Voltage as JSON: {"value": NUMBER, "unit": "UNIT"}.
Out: {"value": 25, "unit": "mV"}
